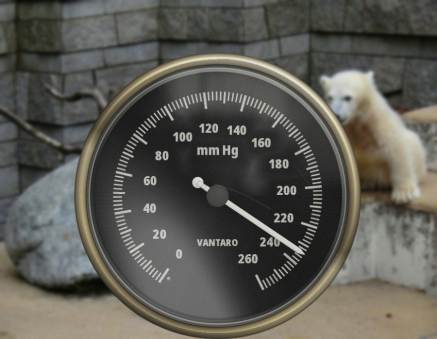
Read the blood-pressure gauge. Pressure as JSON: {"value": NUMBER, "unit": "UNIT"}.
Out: {"value": 234, "unit": "mmHg"}
